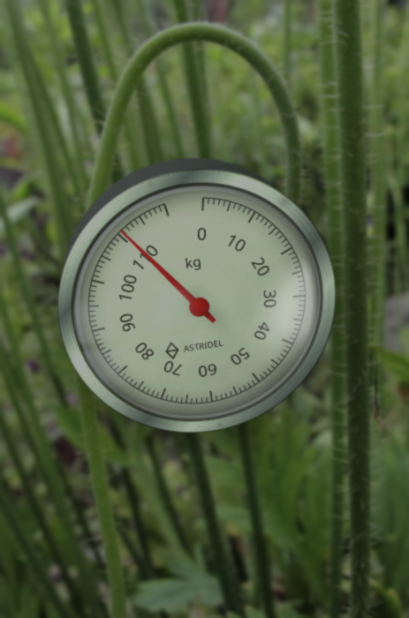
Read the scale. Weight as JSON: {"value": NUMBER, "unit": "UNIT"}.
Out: {"value": 111, "unit": "kg"}
